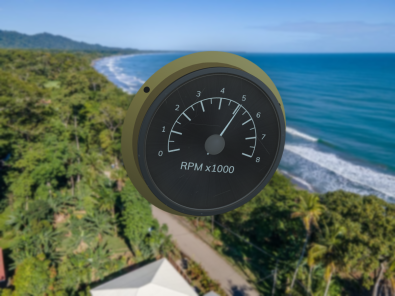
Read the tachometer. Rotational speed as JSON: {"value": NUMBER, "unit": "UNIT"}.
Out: {"value": 5000, "unit": "rpm"}
